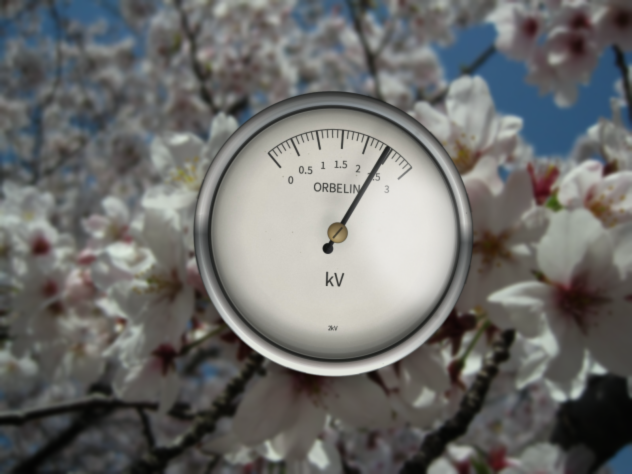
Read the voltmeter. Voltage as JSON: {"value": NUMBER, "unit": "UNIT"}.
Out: {"value": 2.4, "unit": "kV"}
